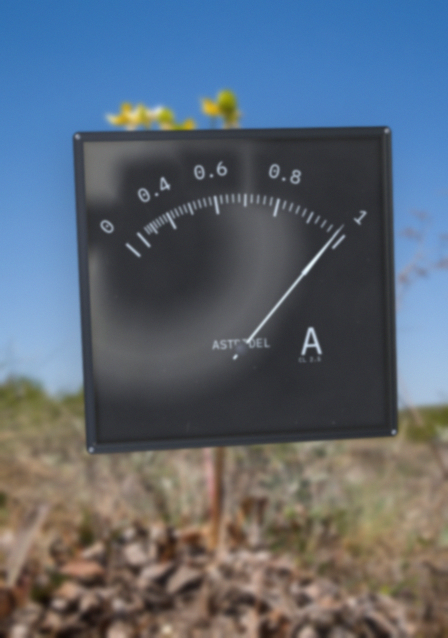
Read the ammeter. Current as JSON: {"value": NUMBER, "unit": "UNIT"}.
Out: {"value": 0.98, "unit": "A"}
